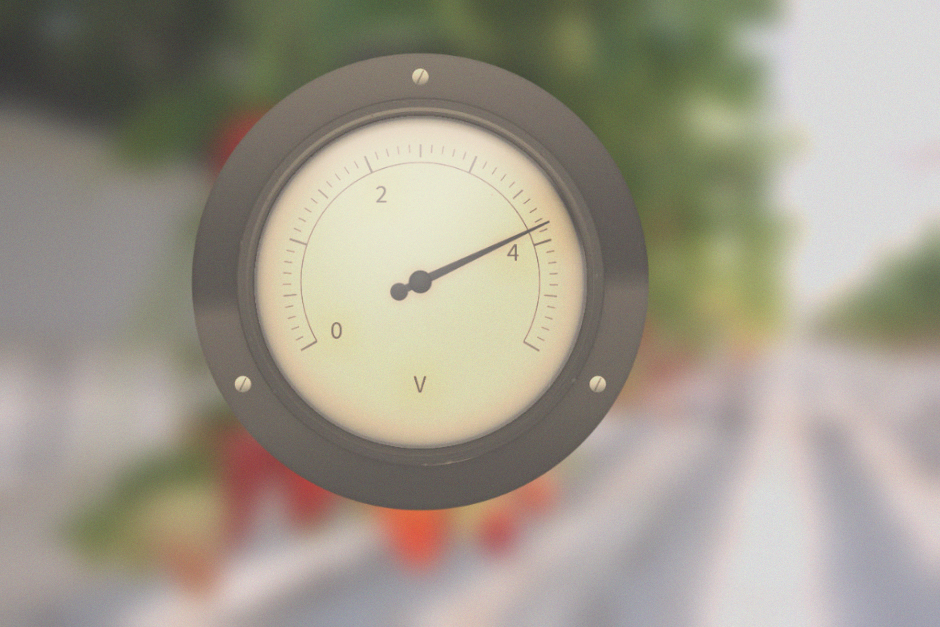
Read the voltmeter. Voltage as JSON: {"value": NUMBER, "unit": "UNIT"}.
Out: {"value": 3.85, "unit": "V"}
